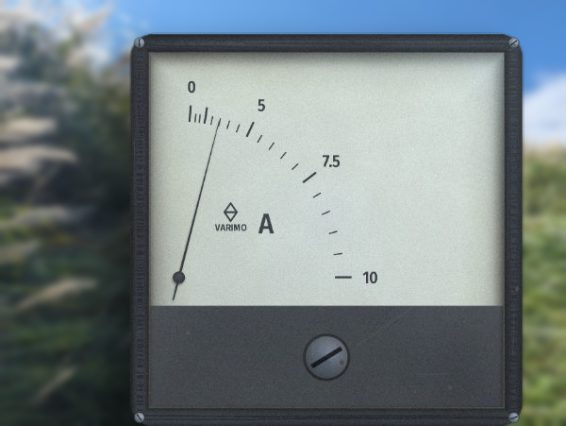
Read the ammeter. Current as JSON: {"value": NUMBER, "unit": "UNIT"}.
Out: {"value": 3.5, "unit": "A"}
